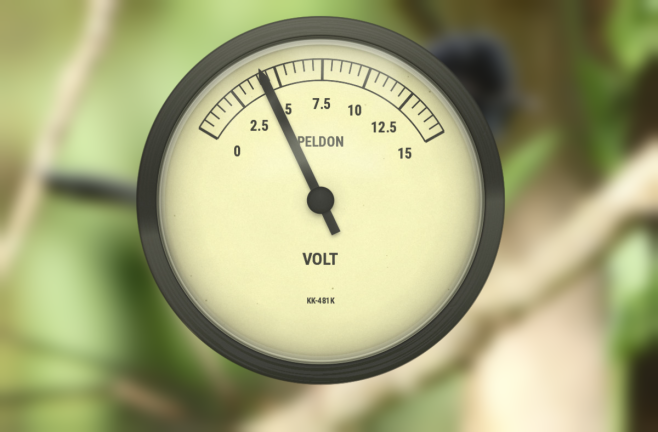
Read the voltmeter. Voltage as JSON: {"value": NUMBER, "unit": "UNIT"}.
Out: {"value": 4.25, "unit": "V"}
